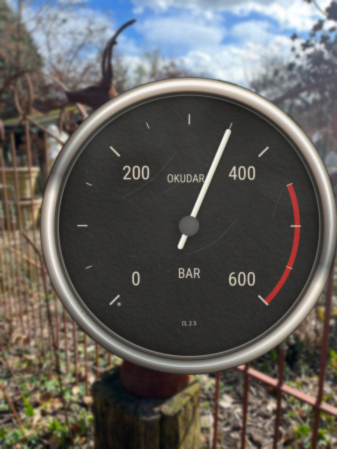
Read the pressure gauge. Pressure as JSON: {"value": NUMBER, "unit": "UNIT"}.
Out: {"value": 350, "unit": "bar"}
